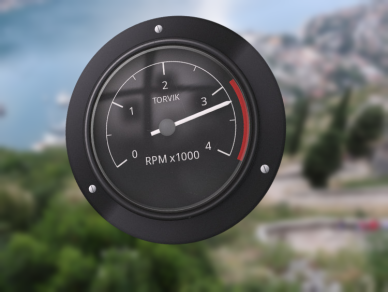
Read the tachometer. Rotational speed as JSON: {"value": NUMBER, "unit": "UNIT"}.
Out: {"value": 3250, "unit": "rpm"}
